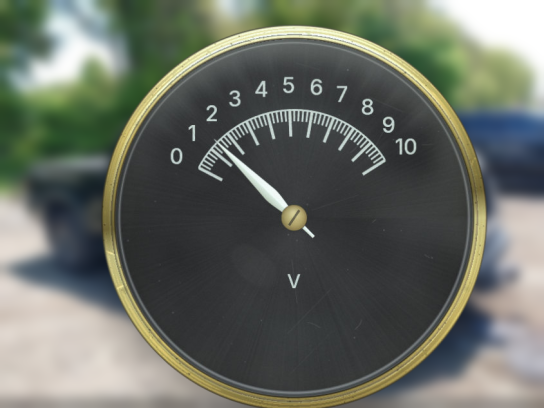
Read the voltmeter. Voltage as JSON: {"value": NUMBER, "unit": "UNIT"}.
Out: {"value": 1.4, "unit": "V"}
